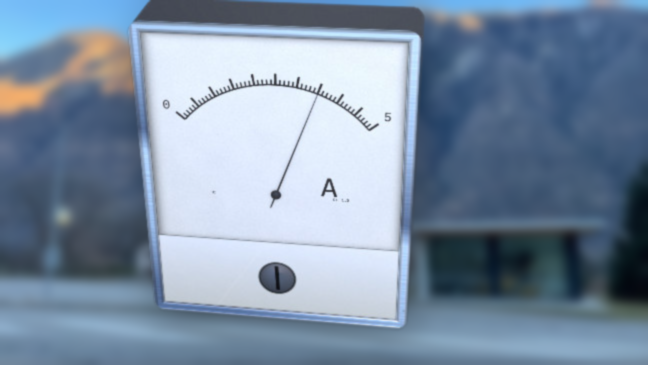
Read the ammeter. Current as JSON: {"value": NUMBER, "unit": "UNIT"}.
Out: {"value": 3.5, "unit": "A"}
